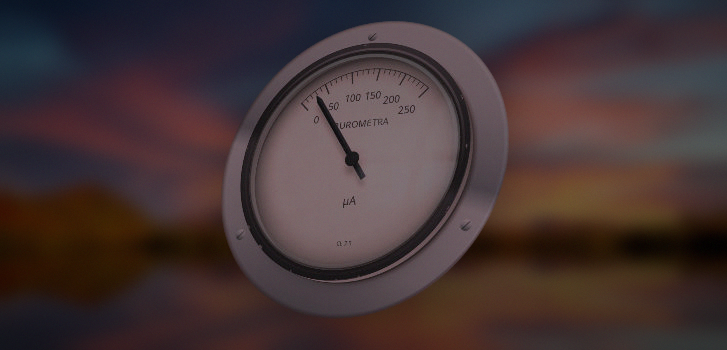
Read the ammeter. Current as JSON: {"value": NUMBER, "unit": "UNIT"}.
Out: {"value": 30, "unit": "µA"}
